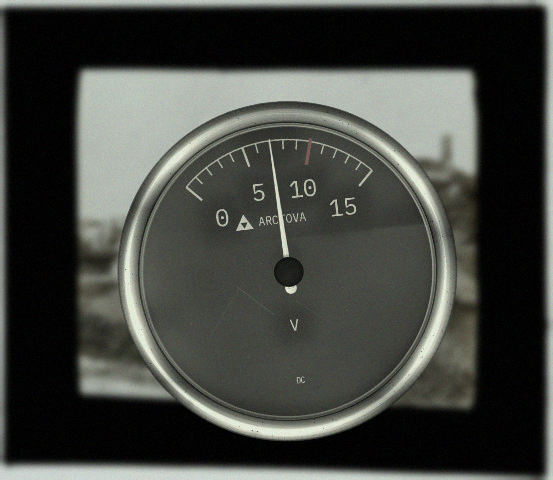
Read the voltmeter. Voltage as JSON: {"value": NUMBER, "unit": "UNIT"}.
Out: {"value": 7, "unit": "V"}
